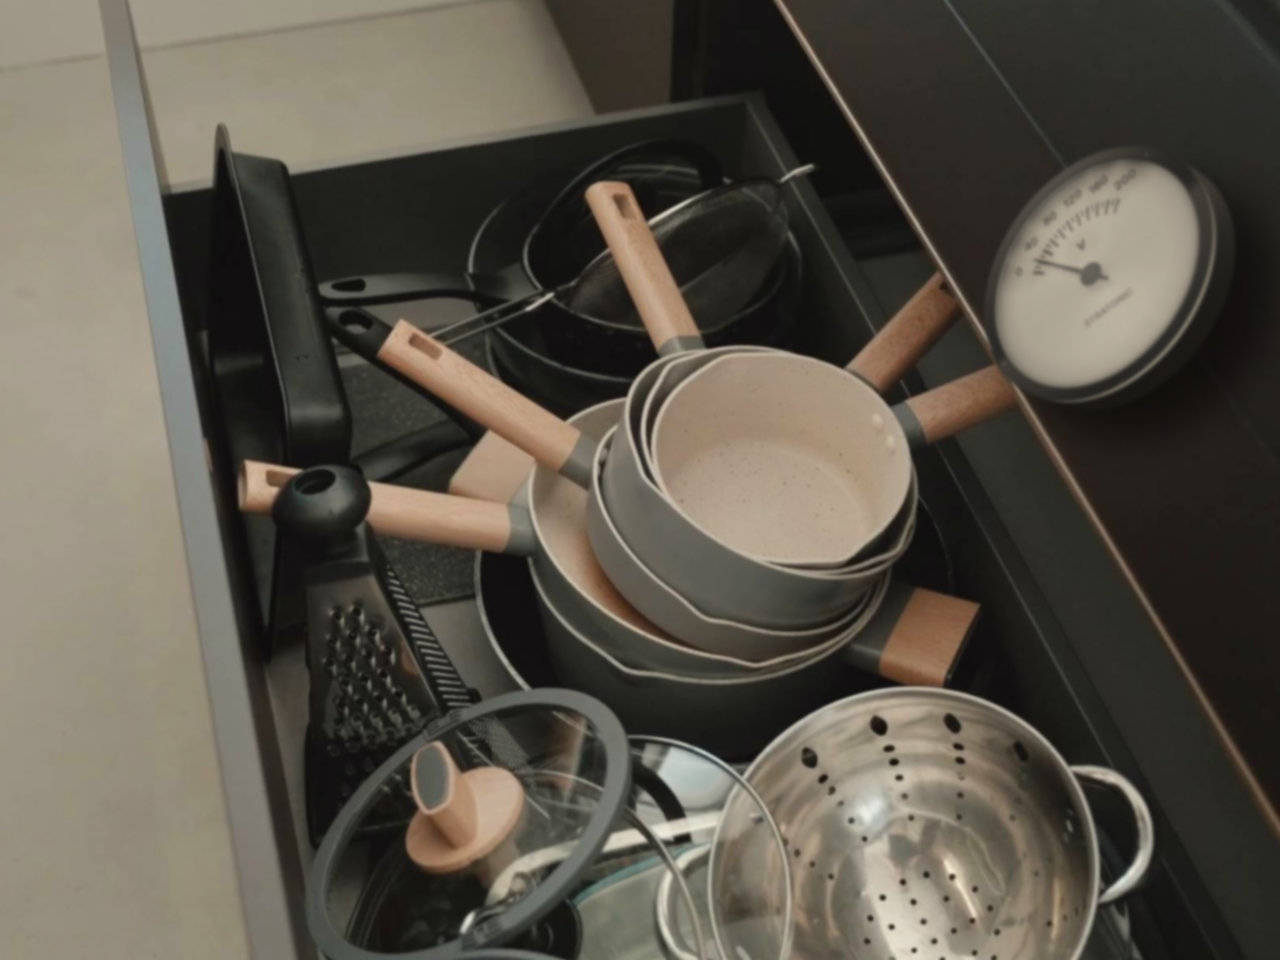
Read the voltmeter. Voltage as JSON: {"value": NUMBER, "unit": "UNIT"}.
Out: {"value": 20, "unit": "V"}
